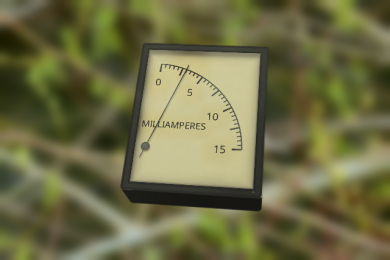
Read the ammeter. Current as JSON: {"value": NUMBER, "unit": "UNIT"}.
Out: {"value": 3, "unit": "mA"}
